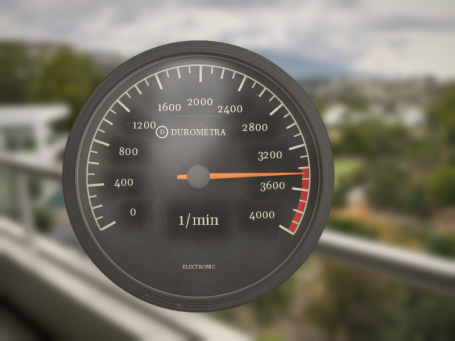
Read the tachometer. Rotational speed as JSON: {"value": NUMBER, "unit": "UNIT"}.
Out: {"value": 3450, "unit": "rpm"}
